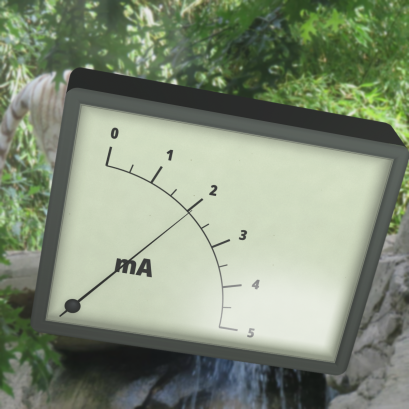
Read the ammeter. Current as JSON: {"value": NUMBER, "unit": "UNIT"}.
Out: {"value": 2, "unit": "mA"}
